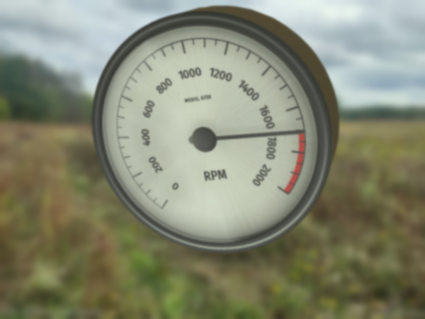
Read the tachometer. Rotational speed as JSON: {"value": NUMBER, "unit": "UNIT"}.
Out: {"value": 1700, "unit": "rpm"}
